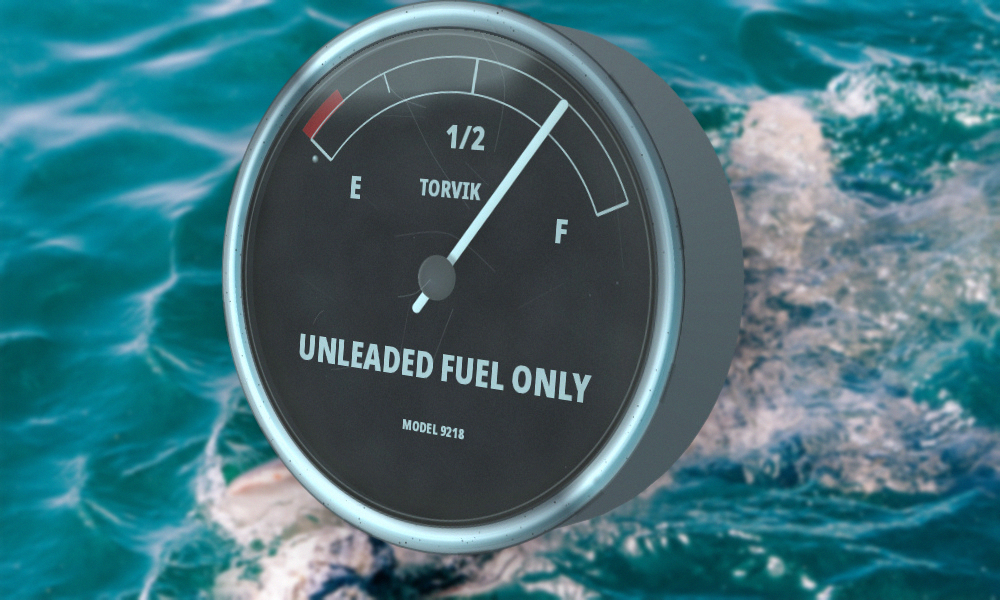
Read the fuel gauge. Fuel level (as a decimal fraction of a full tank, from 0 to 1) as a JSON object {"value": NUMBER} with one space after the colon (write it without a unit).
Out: {"value": 0.75}
